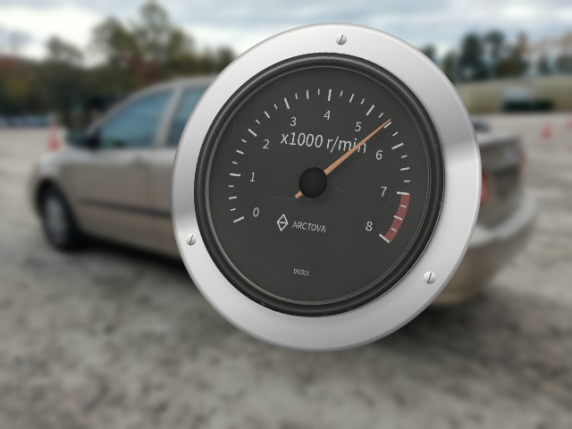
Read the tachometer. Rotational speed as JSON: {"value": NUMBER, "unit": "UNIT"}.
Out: {"value": 5500, "unit": "rpm"}
